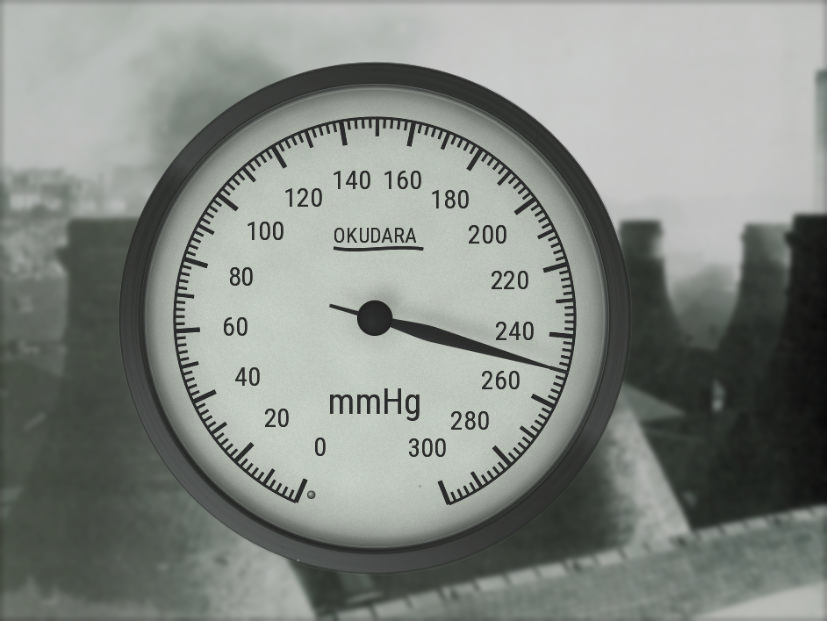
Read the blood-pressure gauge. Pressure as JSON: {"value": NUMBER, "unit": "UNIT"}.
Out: {"value": 250, "unit": "mmHg"}
